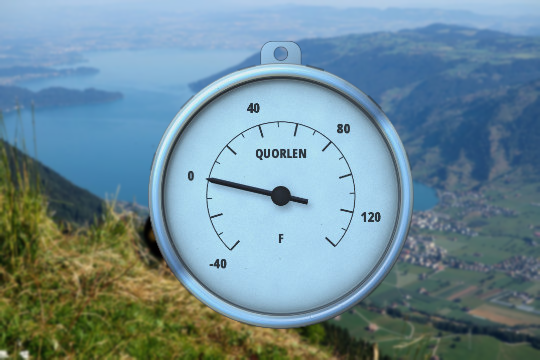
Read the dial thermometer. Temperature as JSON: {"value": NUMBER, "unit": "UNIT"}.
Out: {"value": 0, "unit": "°F"}
